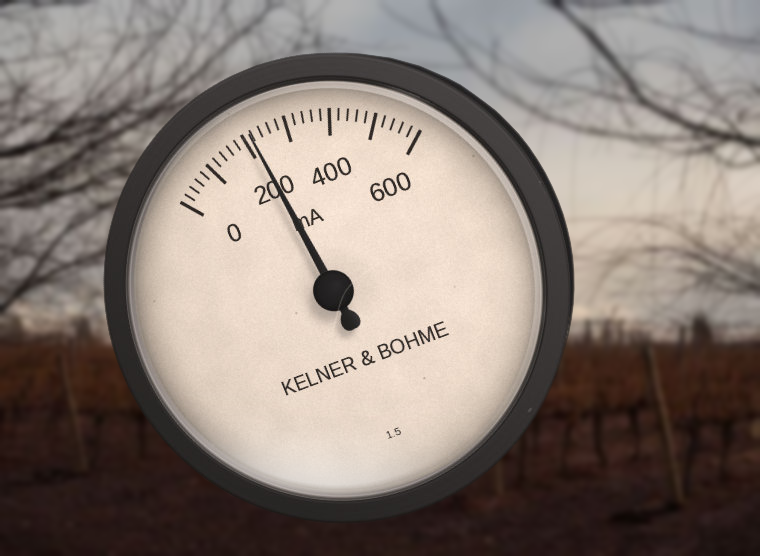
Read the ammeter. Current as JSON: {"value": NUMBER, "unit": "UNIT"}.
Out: {"value": 220, "unit": "mA"}
